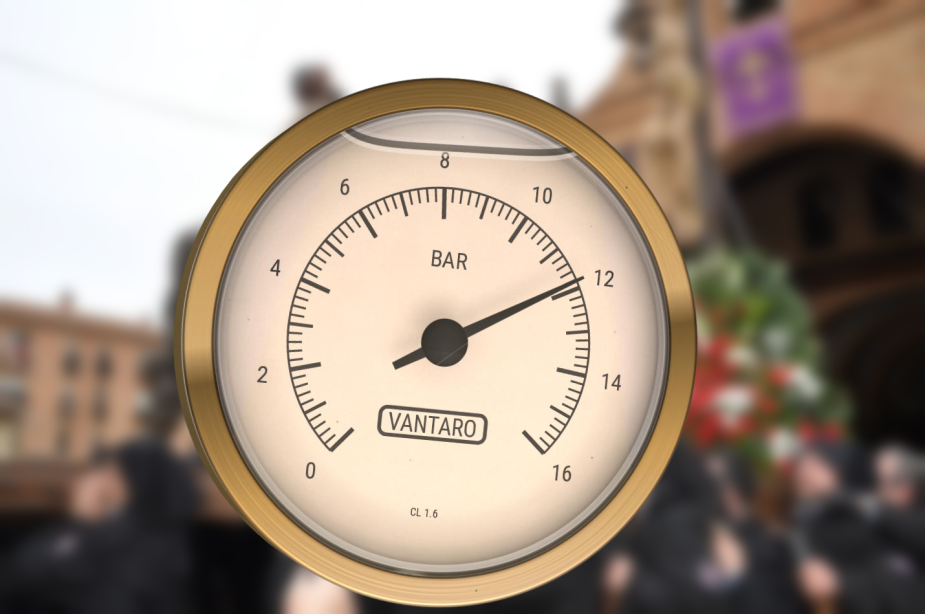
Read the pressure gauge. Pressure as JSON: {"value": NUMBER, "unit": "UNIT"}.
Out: {"value": 11.8, "unit": "bar"}
